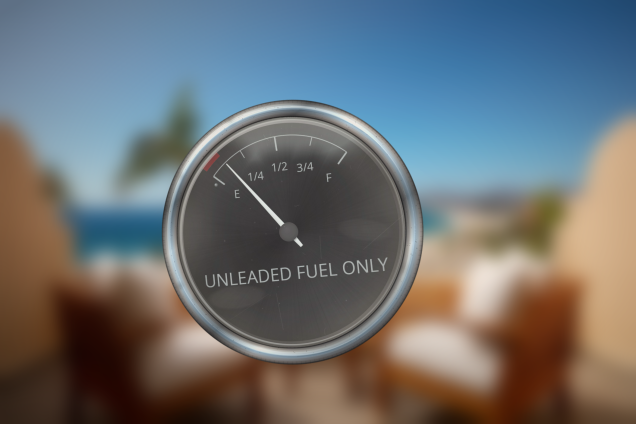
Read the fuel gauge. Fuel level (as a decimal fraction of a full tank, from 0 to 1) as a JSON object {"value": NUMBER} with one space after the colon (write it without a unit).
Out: {"value": 0.125}
